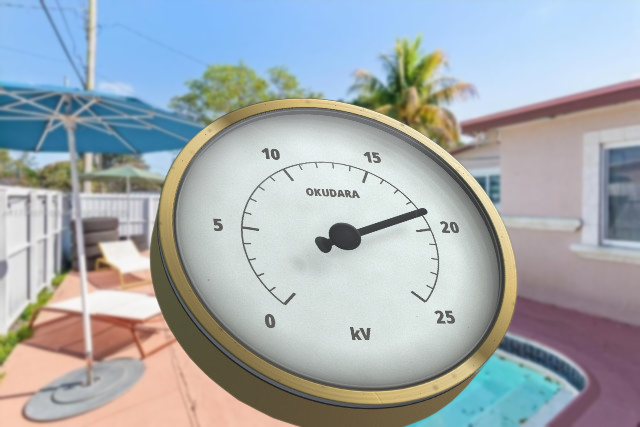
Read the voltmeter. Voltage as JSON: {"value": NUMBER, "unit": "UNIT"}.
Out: {"value": 19, "unit": "kV"}
